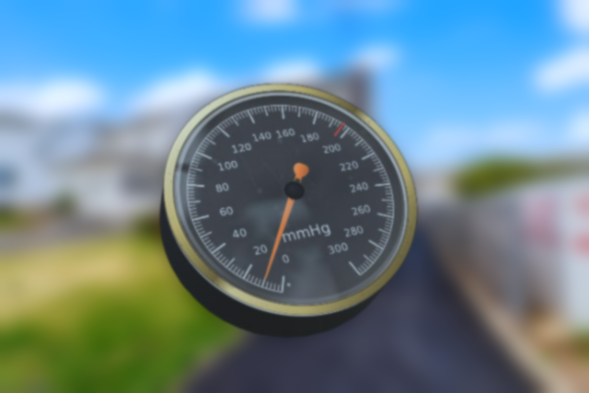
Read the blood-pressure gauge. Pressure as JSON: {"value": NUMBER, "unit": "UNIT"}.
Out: {"value": 10, "unit": "mmHg"}
